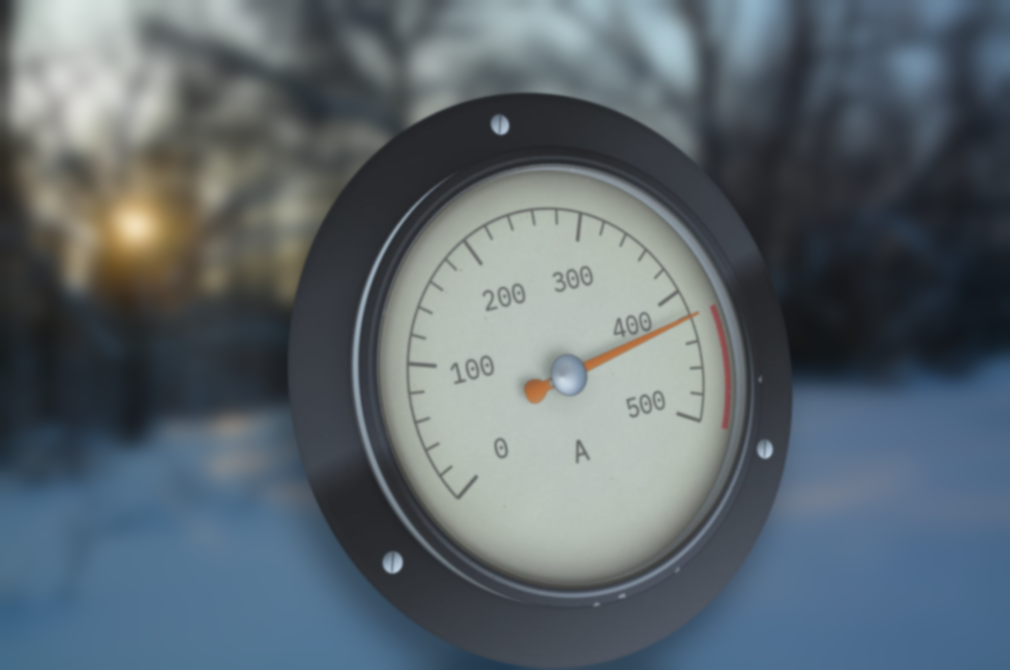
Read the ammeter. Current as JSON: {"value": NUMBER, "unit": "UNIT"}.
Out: {"value": 420, "unit": "A"}
